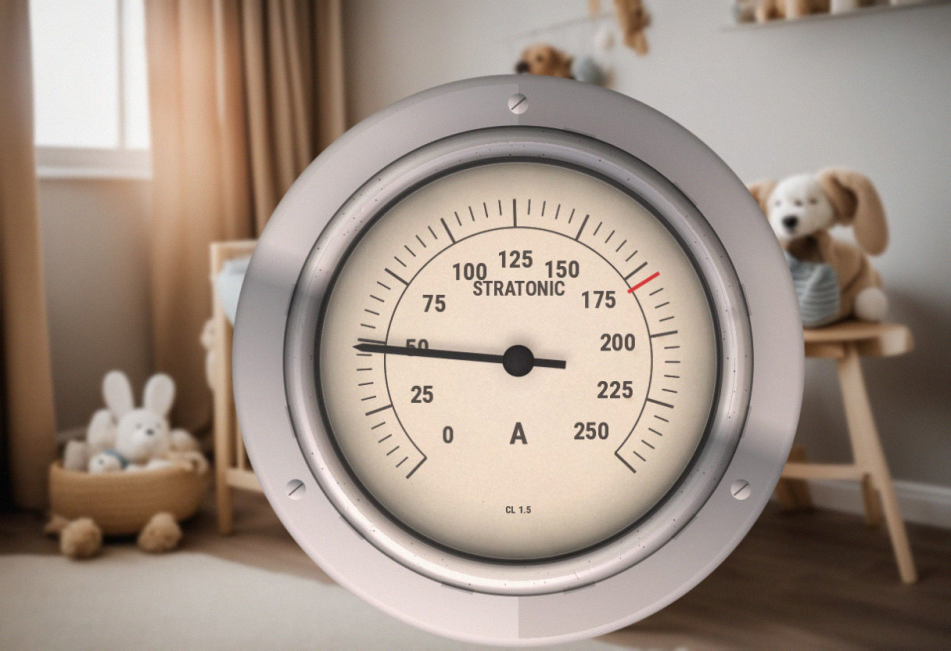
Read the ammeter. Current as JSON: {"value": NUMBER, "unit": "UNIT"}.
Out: {"value": 47.5, "unit": "A"}
